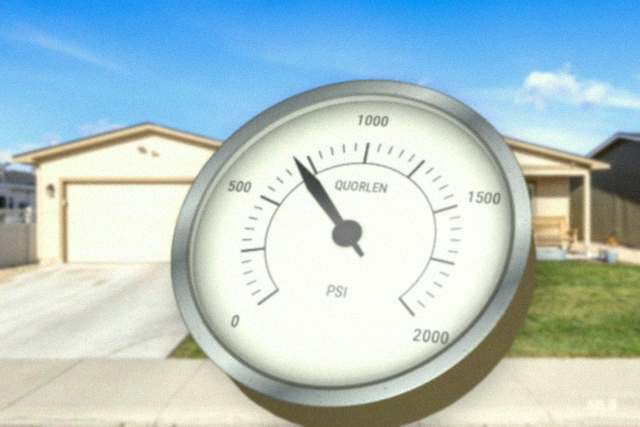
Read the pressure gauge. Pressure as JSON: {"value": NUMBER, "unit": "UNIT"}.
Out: {"value": 700, "unit": "psi"}
